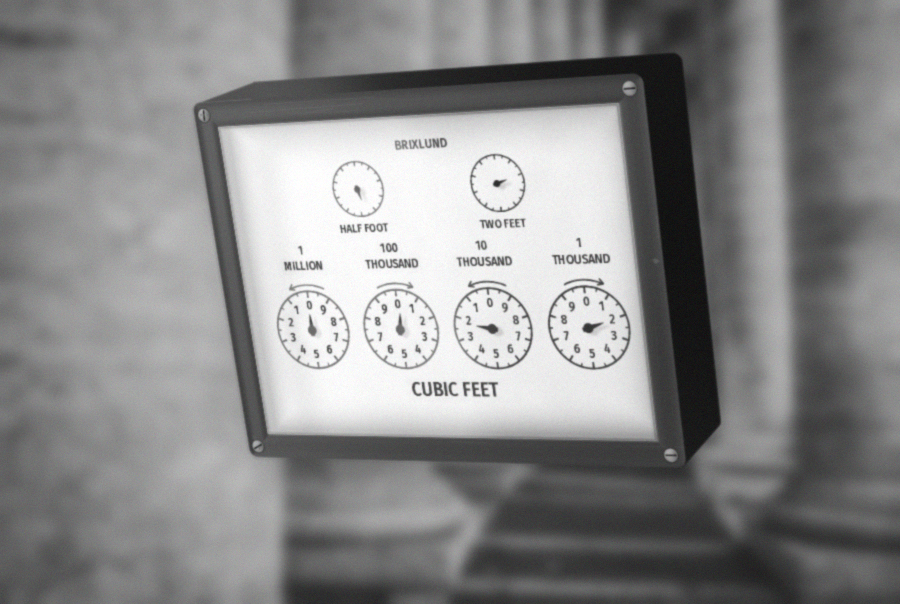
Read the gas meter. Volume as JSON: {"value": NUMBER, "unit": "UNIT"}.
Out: {"value": 2200, "unit": "ft³"}
